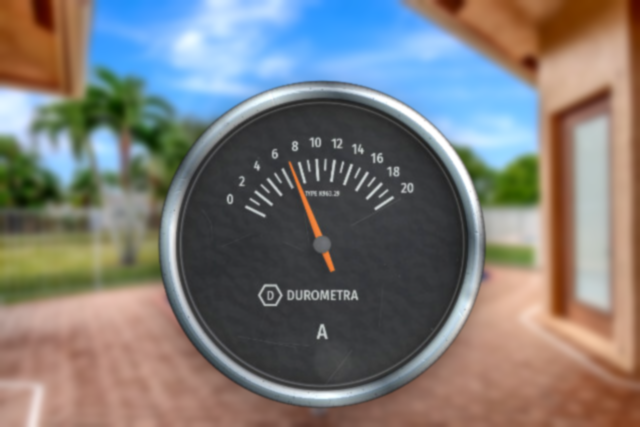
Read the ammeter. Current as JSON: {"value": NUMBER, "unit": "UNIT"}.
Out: {"value": 7, "unit": "A"}
